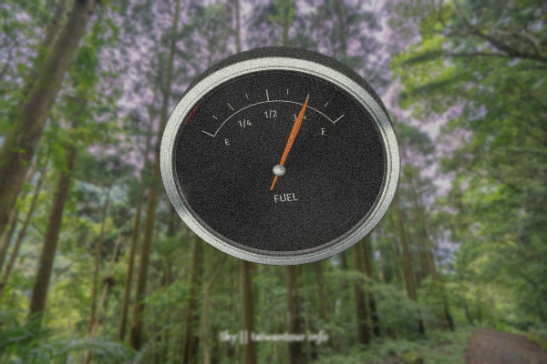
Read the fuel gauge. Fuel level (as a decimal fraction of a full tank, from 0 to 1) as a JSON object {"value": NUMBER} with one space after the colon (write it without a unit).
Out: {"value": 0.75}
